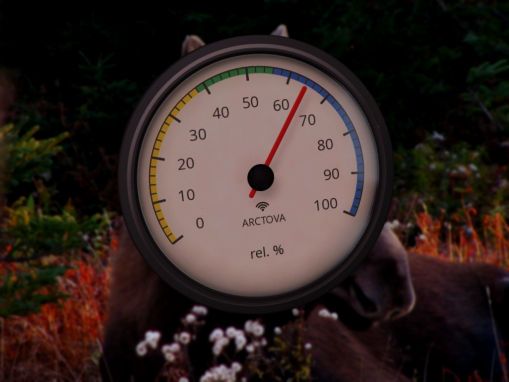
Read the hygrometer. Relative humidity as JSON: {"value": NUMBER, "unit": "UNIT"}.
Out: {"value": 64, "unit": "%"}
